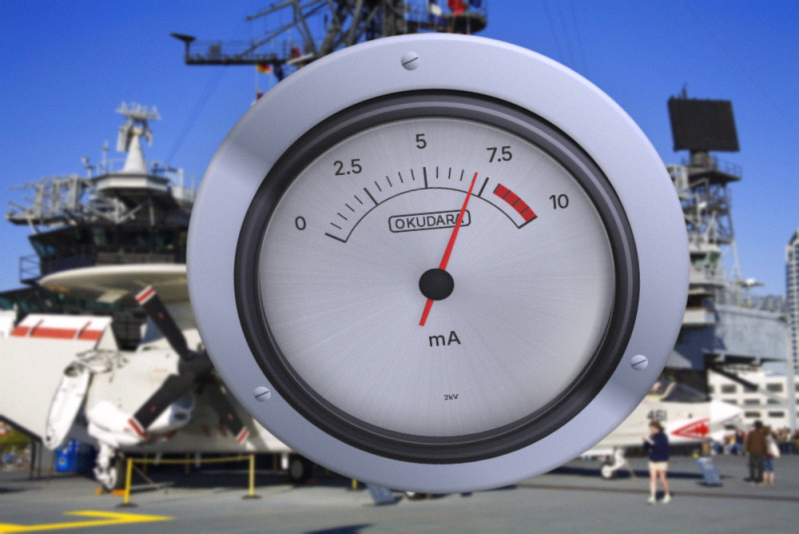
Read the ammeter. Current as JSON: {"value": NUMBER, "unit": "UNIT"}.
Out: {"value": 7, "unit": "mA"}
